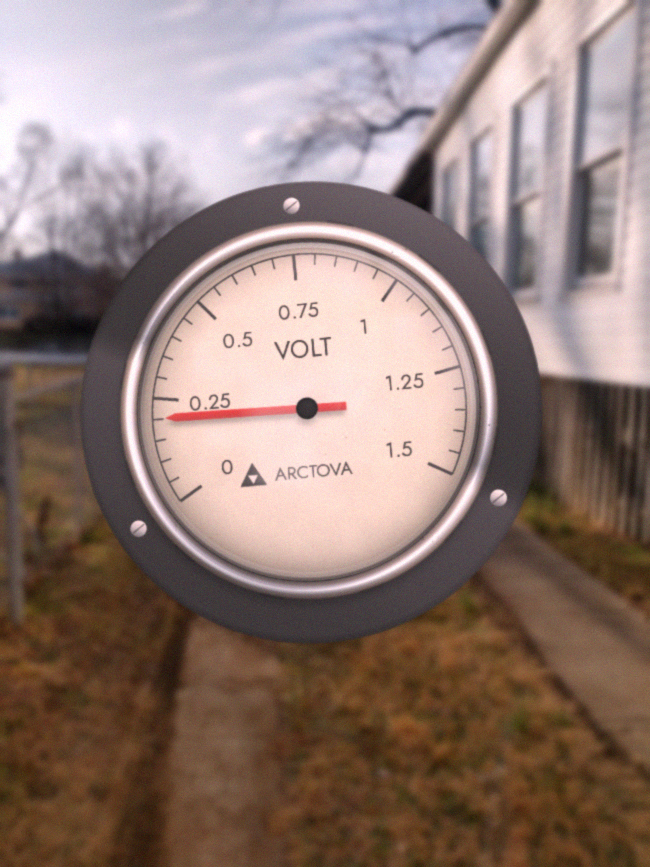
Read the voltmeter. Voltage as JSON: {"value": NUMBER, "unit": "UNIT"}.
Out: {"value": 0.2, "unit": "V"}
